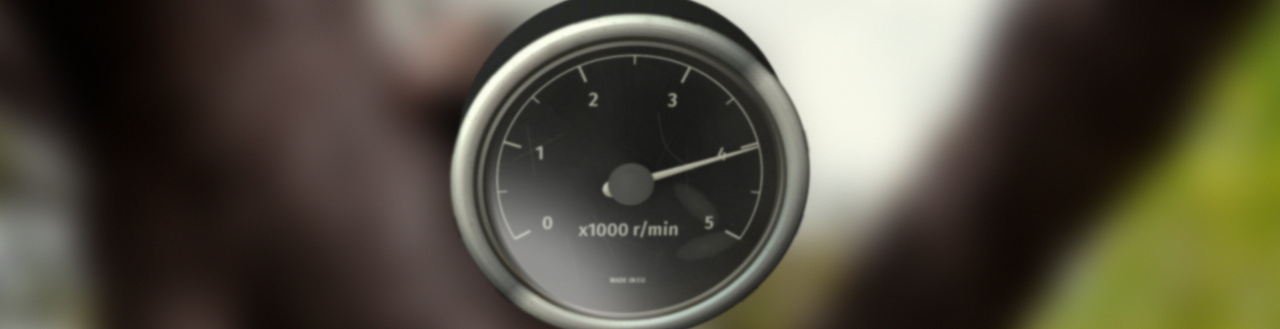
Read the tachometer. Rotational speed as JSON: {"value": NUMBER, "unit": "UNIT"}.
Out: {"value": 4000, "unit": "rpm"}
